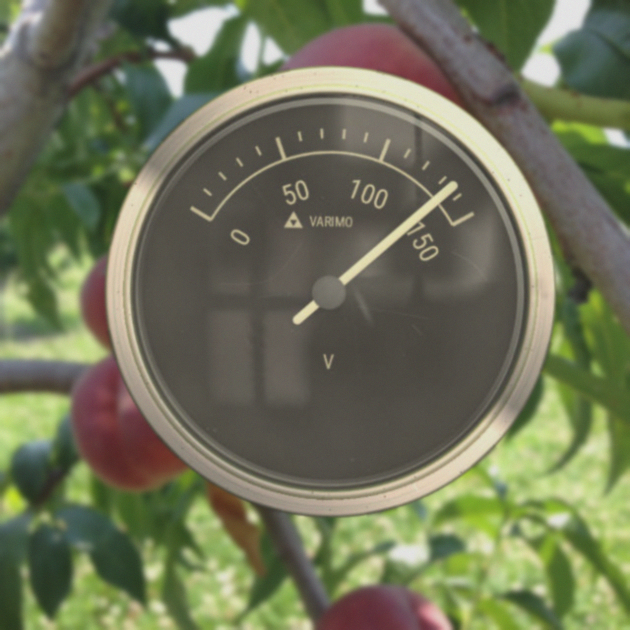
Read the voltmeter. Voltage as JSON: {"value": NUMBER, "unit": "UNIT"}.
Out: {"value": 135, "unit": "V"}
